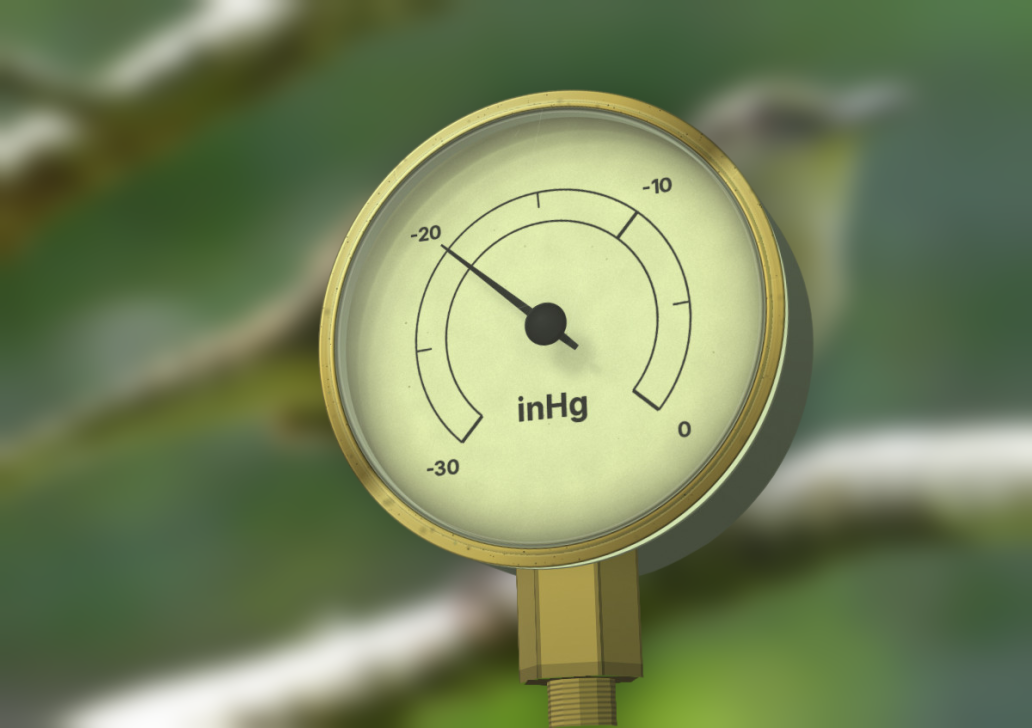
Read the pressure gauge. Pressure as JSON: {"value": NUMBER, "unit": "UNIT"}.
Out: {"value": -20, "unit": "inHg"}
